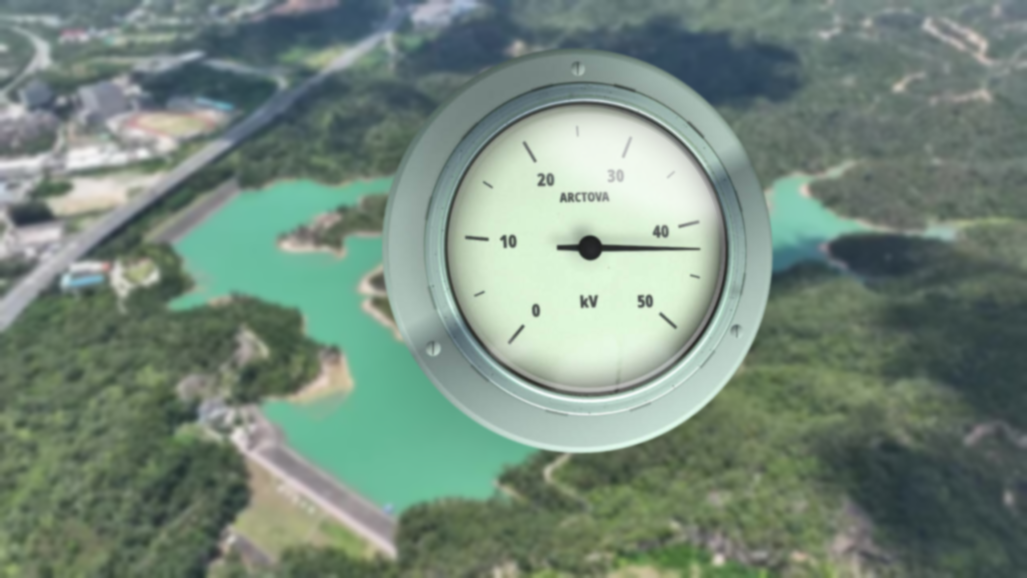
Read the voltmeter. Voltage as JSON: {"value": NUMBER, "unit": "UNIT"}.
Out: {"value": 42.5, "unit": "kV"}
